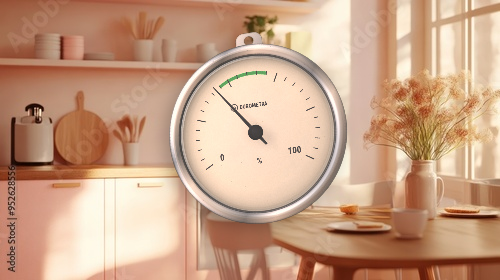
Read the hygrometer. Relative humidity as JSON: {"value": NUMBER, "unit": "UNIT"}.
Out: {"value": 34, "unit": "%"}
